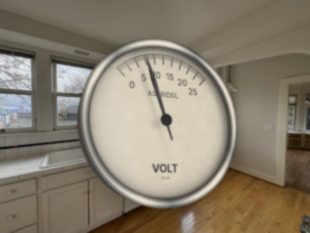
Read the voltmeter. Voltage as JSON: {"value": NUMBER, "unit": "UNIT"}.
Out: {"value": 7.5, "unit": "V"}
